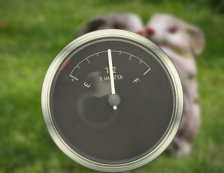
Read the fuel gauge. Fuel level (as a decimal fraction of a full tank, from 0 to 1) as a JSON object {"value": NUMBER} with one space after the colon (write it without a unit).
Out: {"value": 0.5}
